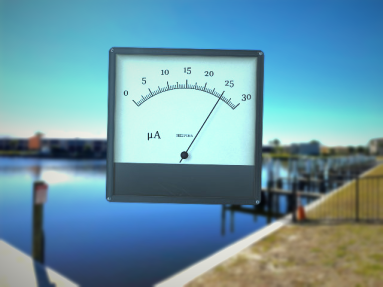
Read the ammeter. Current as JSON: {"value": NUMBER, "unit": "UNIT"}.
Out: {"value": 25, "unit": "µA"}
